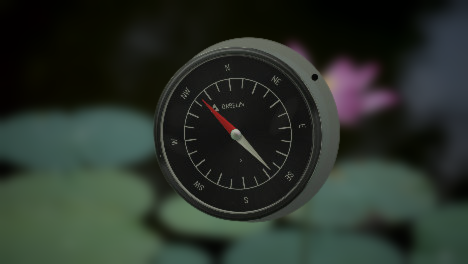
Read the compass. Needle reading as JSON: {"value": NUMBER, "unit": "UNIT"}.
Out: {"value": 322.5, "unit": "°"}
